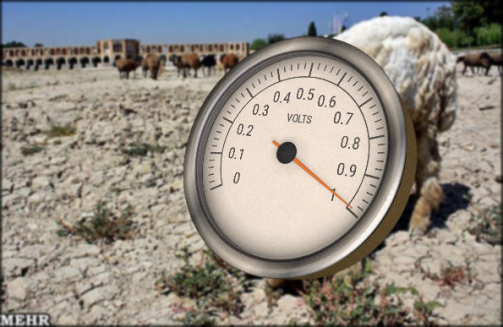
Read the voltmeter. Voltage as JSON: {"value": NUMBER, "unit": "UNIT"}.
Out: {"value": 0.99, "unit": "V"}
